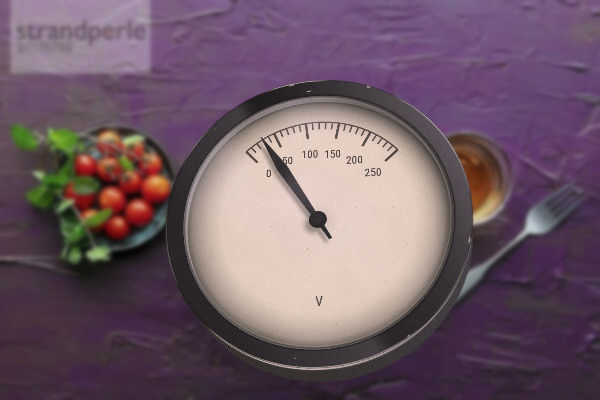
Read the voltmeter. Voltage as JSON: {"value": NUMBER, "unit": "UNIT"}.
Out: {"value": 30, "unit": "V"}
